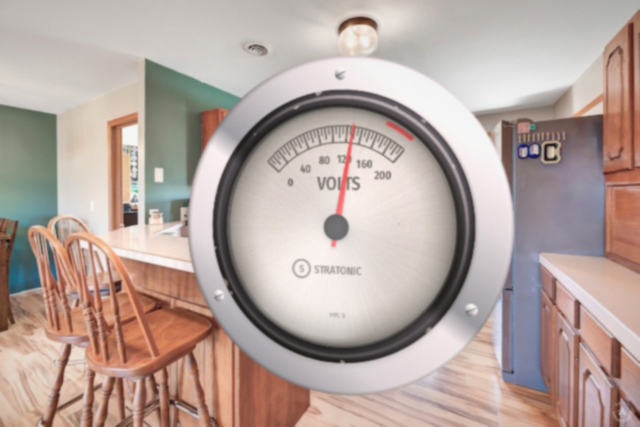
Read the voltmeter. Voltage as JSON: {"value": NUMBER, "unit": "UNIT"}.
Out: {"value": 130, "unit": "V"}
